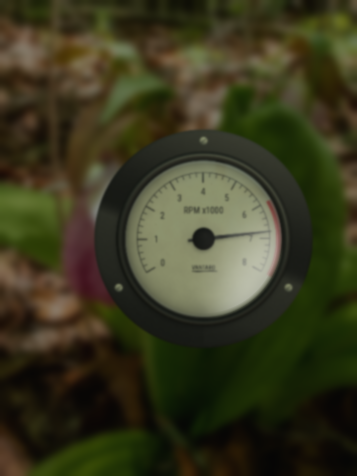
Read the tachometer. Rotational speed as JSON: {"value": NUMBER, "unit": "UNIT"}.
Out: {"value": 6800, "unit": "rpm"}
